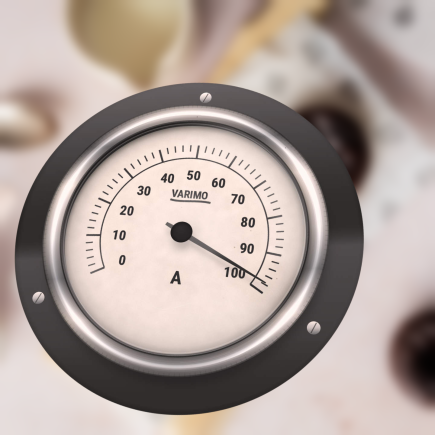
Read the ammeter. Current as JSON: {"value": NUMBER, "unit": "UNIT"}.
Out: {"value": 98, "unit": "A"}
